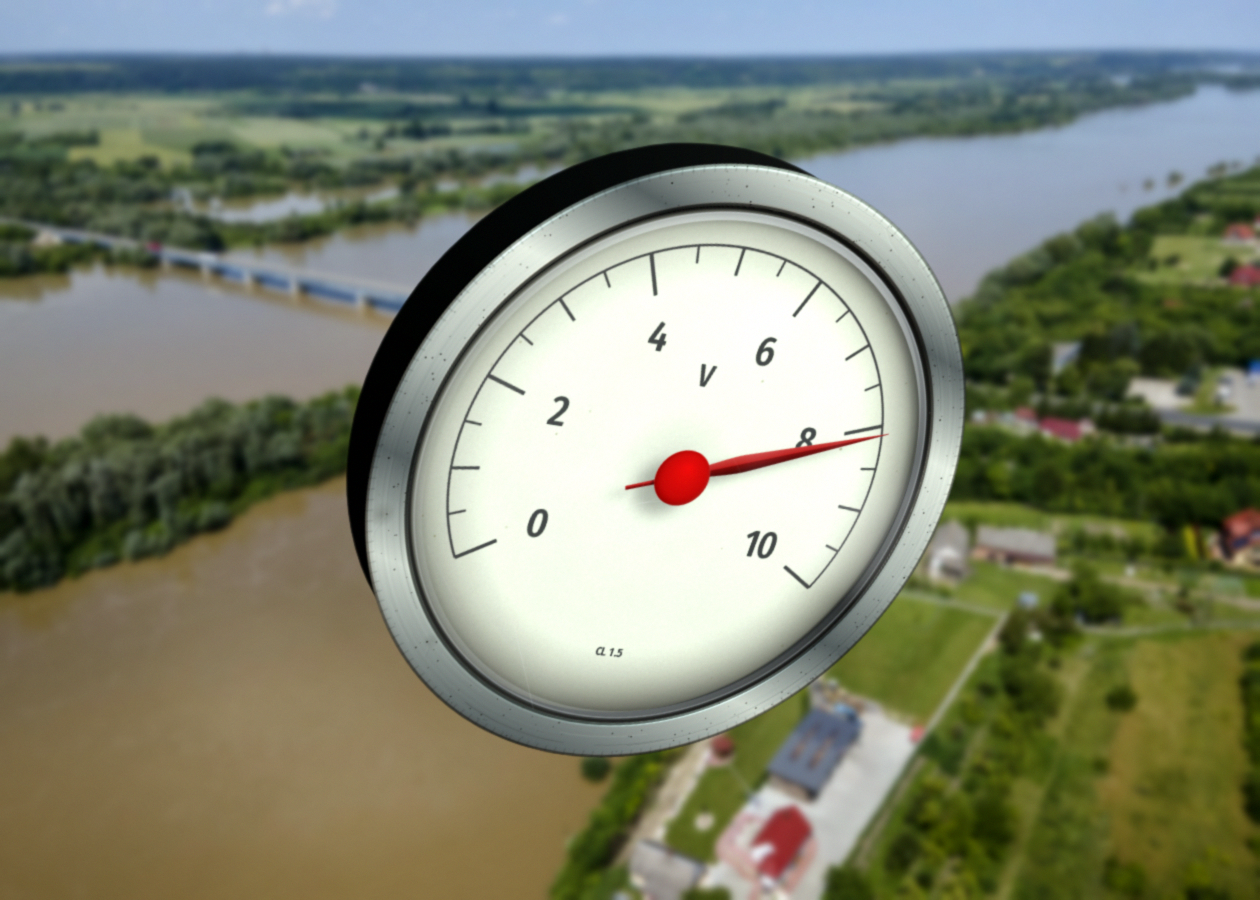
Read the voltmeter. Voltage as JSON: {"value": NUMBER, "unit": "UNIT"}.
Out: {"value": 8, "unit": "V"}
